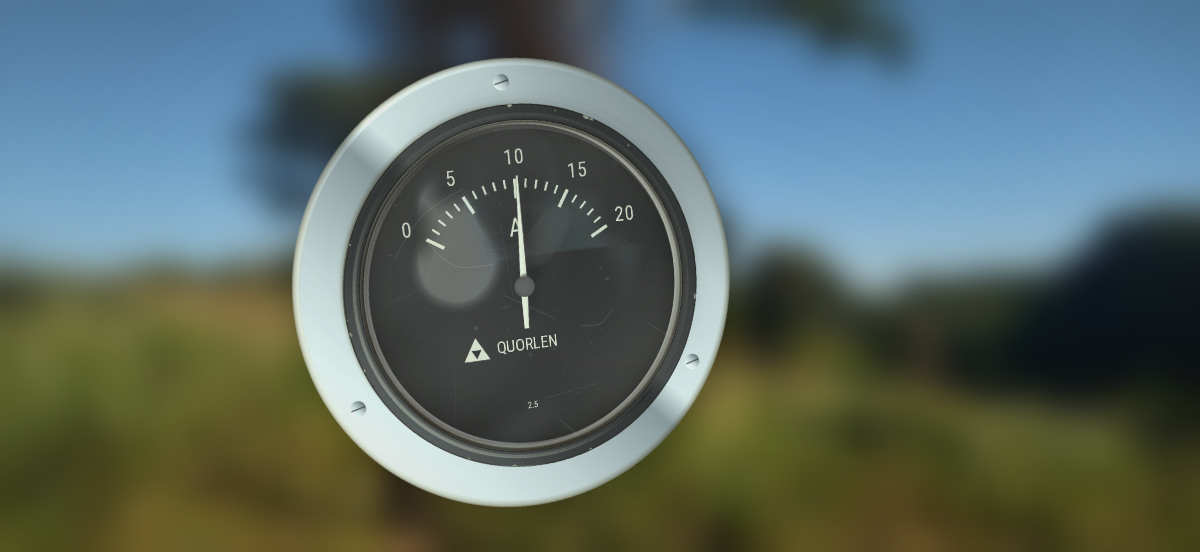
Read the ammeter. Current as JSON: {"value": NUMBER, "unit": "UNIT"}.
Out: {"value": 10, "unit": "A"}
